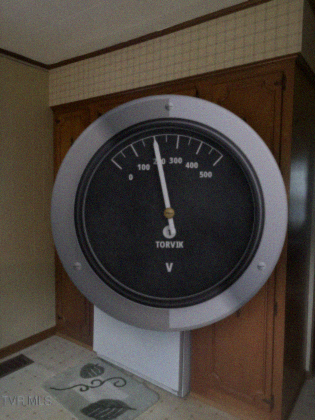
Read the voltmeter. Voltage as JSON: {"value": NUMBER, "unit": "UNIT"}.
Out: {"value": 200, "unit": "V"}
